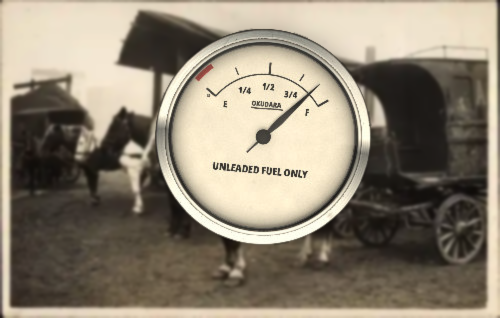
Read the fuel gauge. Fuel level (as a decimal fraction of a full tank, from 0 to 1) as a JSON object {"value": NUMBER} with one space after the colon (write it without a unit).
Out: {"value": 0.875}
